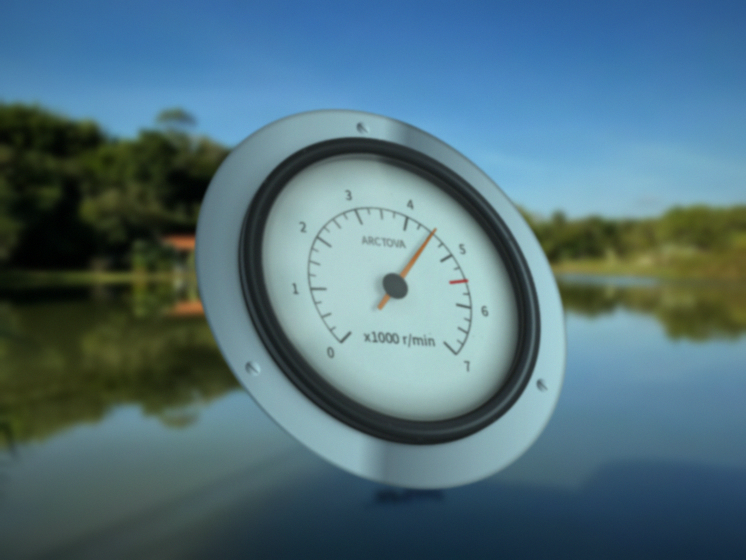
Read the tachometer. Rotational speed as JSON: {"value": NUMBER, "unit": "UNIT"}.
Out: {"value": 4500, "unit": "rpm"}
